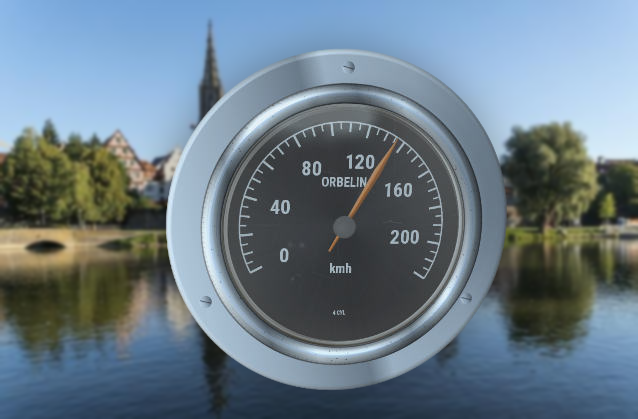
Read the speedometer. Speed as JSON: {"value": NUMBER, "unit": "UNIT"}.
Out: {"value": 135, "unit": "km/h"}
